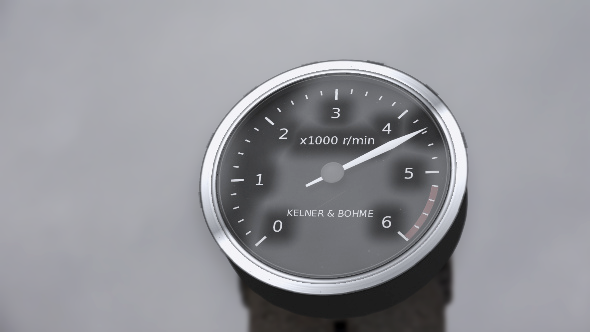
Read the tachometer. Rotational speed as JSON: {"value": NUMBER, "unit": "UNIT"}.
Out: {"value": 4400, "unit": "rpm"}
